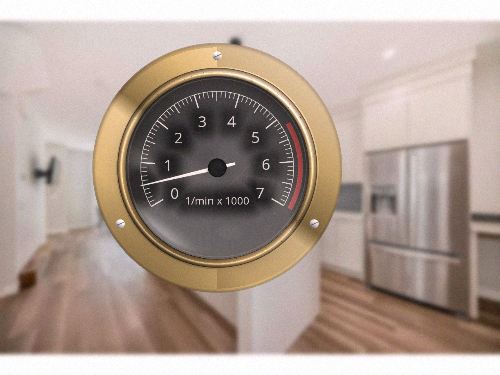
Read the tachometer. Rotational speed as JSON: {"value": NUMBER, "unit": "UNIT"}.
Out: {"value": 500, "unit": "rpm"}
